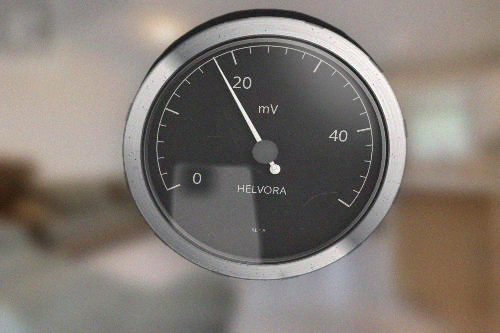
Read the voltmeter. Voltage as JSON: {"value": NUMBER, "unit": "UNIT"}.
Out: {"value": 18, "unit": "mV"}
